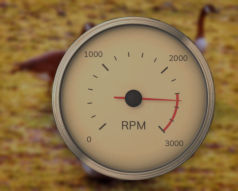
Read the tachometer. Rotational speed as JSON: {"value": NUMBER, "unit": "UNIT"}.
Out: {"value": 2500, "unit": "rpm"}
